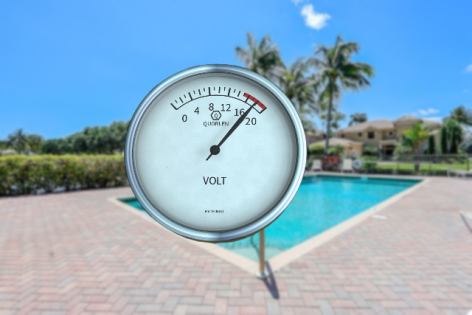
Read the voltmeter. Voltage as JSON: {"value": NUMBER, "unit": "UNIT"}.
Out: {"value": 18, "unit": "V"}
